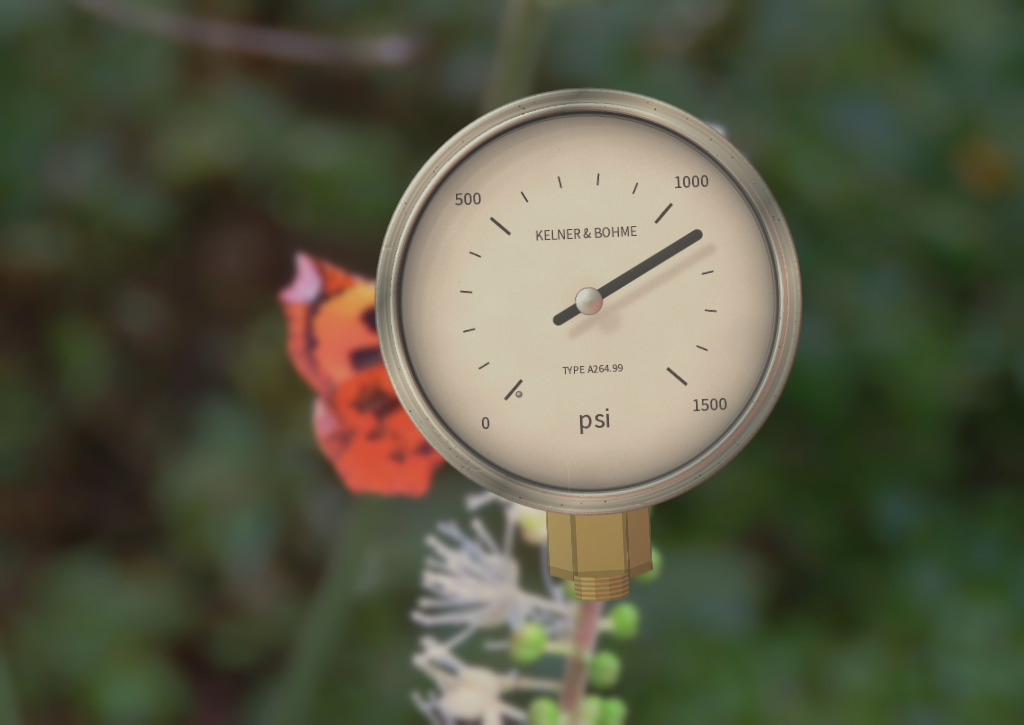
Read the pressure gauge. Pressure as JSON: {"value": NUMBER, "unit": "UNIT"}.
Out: {"value": 1100, "unit": "psi"}
